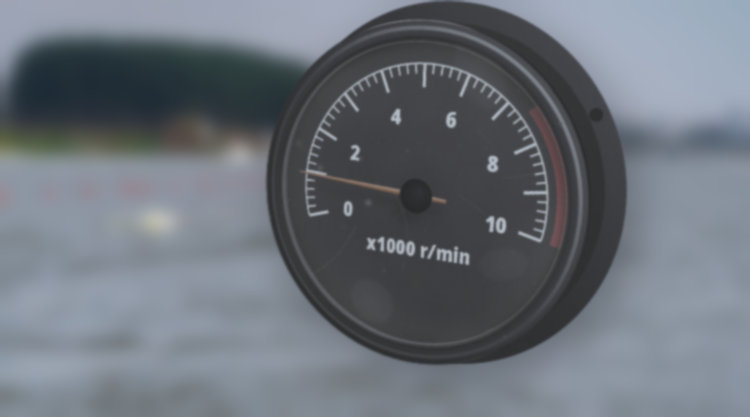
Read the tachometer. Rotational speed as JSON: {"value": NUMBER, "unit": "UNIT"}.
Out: {"value": 1000, "unit": "rpm"}
